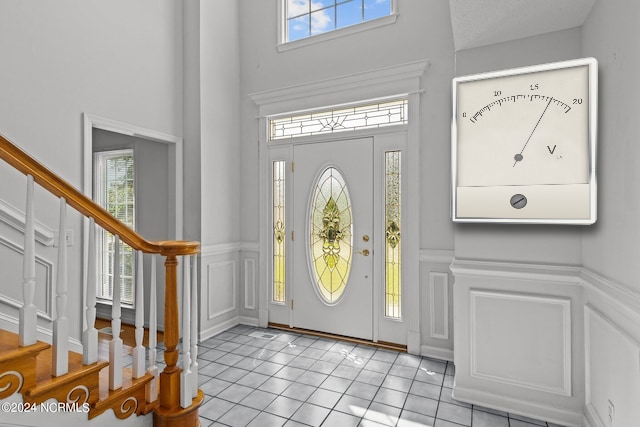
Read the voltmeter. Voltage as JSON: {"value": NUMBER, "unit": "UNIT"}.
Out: {"value": 17.5, "unit": "V"}
